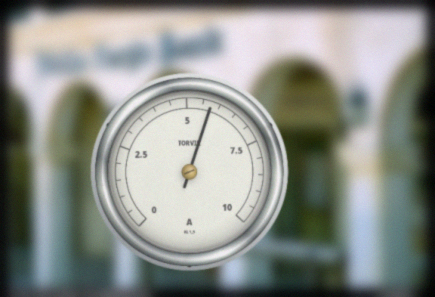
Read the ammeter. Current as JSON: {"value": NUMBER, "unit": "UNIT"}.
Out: {"value": 5.75, "unit": "A"}
